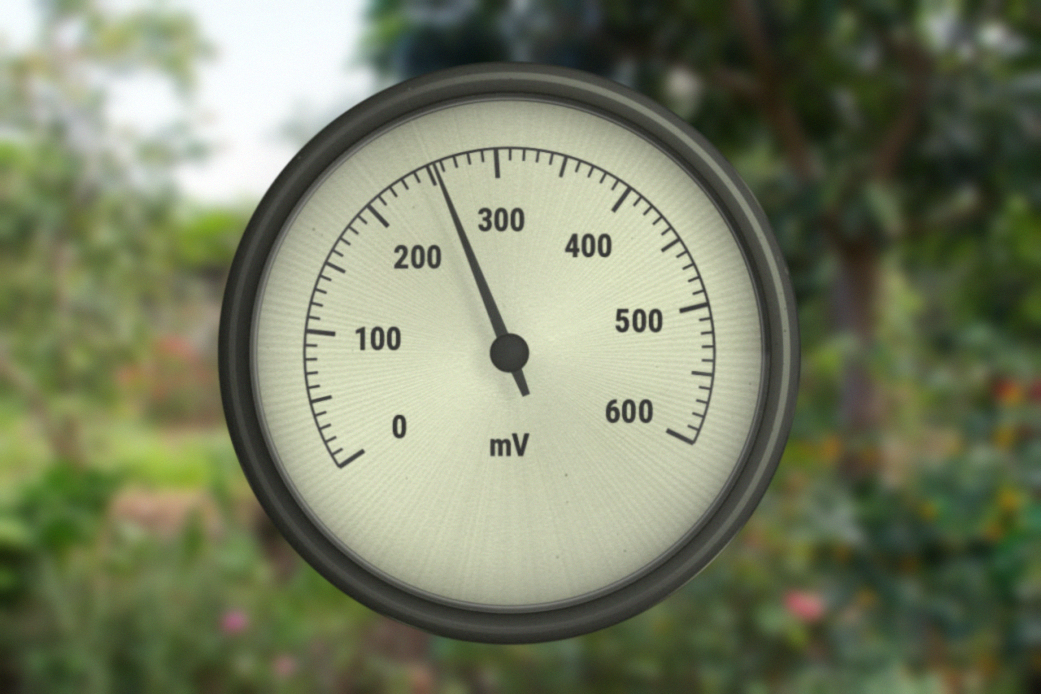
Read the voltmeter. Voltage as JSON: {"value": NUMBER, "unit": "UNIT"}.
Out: {"value": 255, "unit": "mV"}
